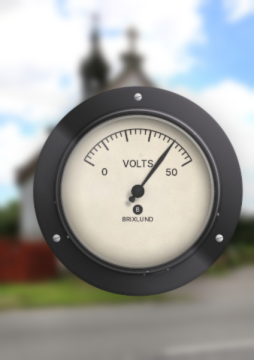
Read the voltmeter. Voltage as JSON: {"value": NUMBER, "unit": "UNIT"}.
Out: {"value": 40, "unit": "V"}
